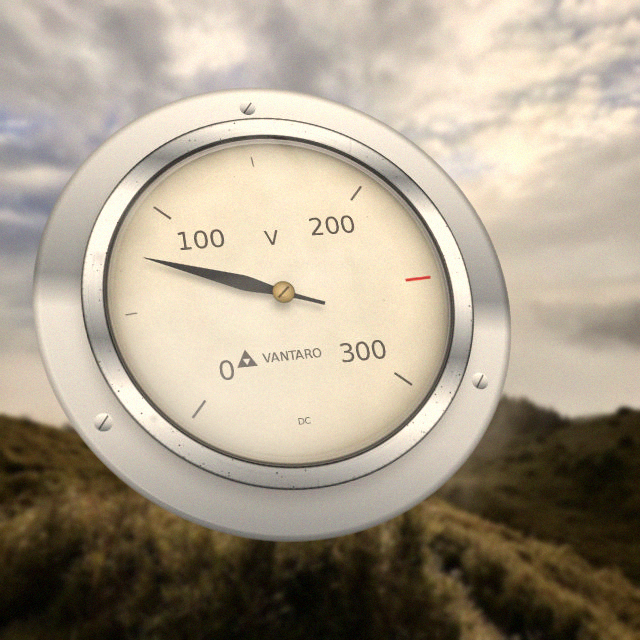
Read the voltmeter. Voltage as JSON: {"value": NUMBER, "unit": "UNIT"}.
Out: {"value": 75, "unit": "V"}
